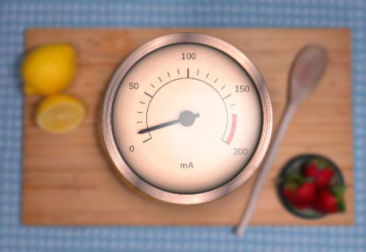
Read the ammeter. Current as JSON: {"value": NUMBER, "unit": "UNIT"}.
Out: {"value": 10, "unit": "mA"}
